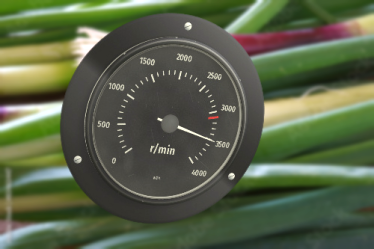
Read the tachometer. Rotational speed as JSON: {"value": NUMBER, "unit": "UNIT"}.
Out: {"value": 3500, "unit": "rpm"}
